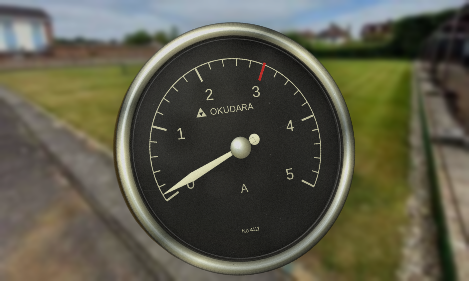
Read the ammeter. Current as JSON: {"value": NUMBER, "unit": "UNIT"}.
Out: {"value": 0.1, "unit": "A"}
